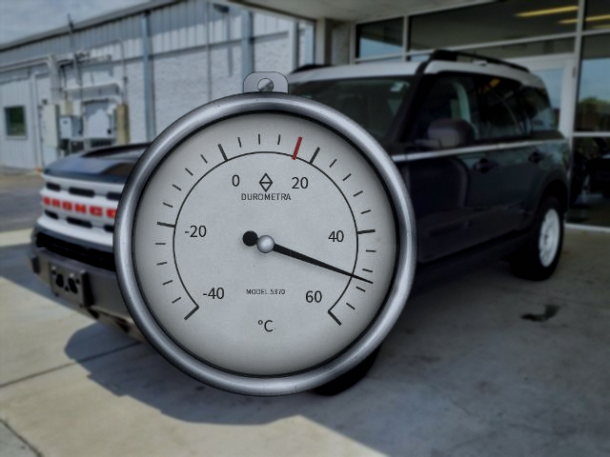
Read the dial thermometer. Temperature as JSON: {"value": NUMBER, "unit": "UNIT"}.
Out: {"value": 50, "unit": "°C"}
